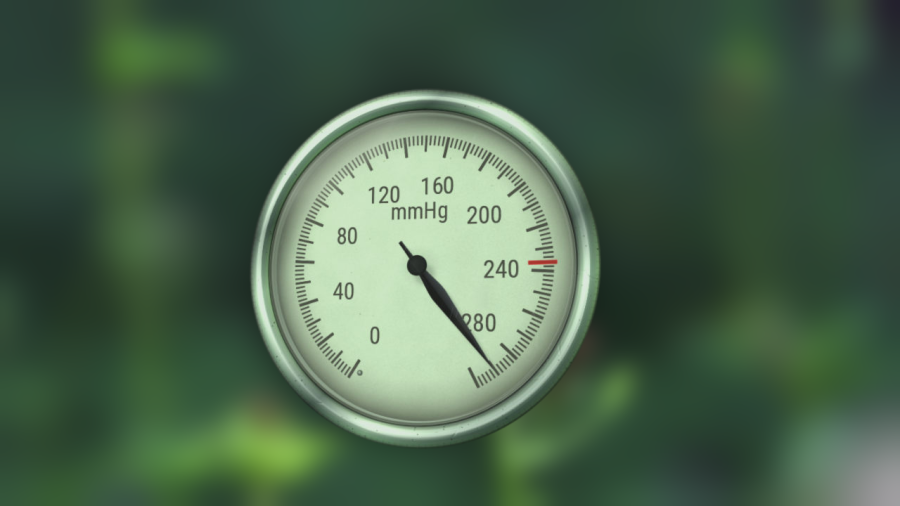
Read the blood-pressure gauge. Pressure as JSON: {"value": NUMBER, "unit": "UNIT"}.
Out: {"value": 290, "unit": "mmHg"}
